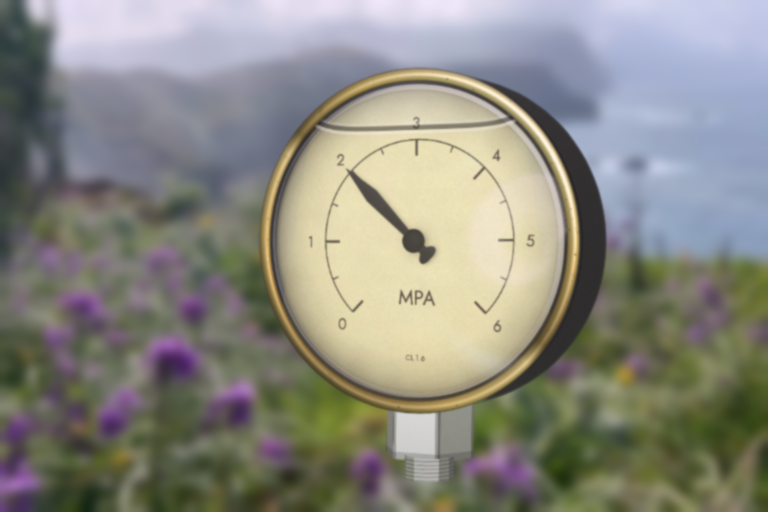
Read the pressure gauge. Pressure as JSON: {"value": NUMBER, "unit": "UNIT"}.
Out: {"value": 2, "unit": "MPa"}
